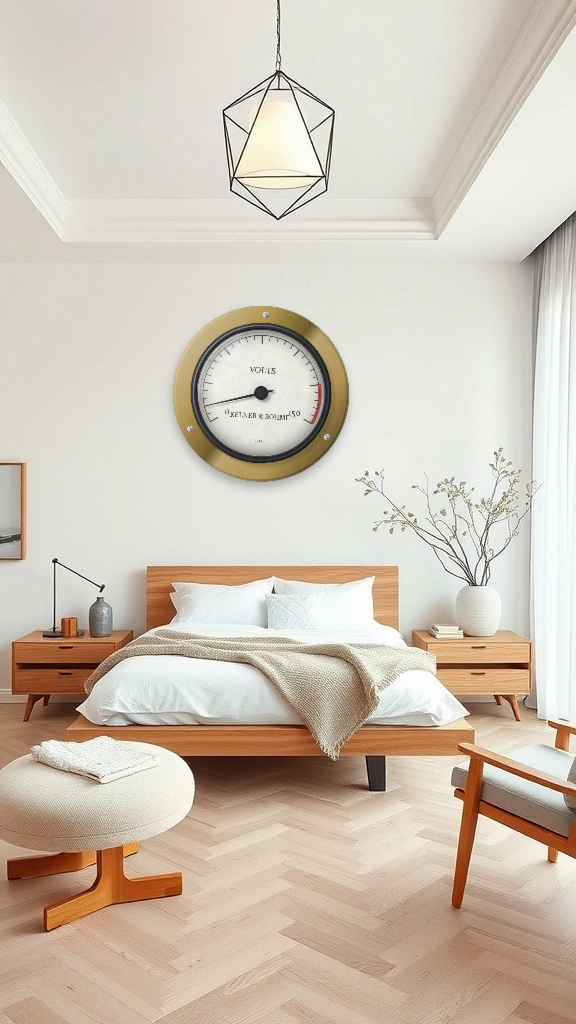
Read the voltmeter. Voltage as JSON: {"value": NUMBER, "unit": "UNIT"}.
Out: {"value": 10, "unit": "V"}
